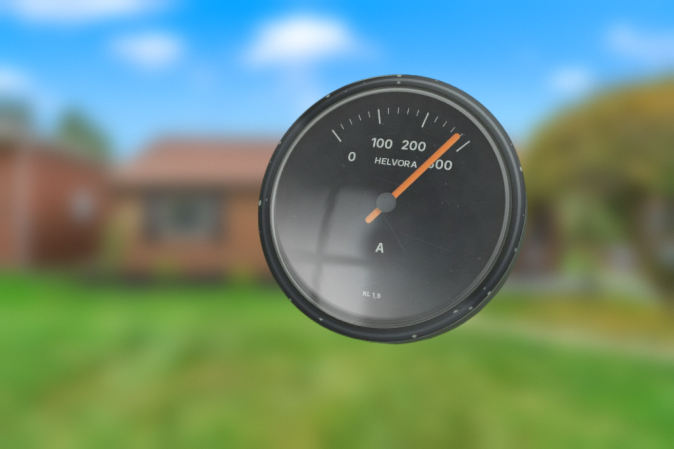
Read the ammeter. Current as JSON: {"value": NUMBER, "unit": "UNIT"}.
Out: {"value": 280, "unit": "A"}
